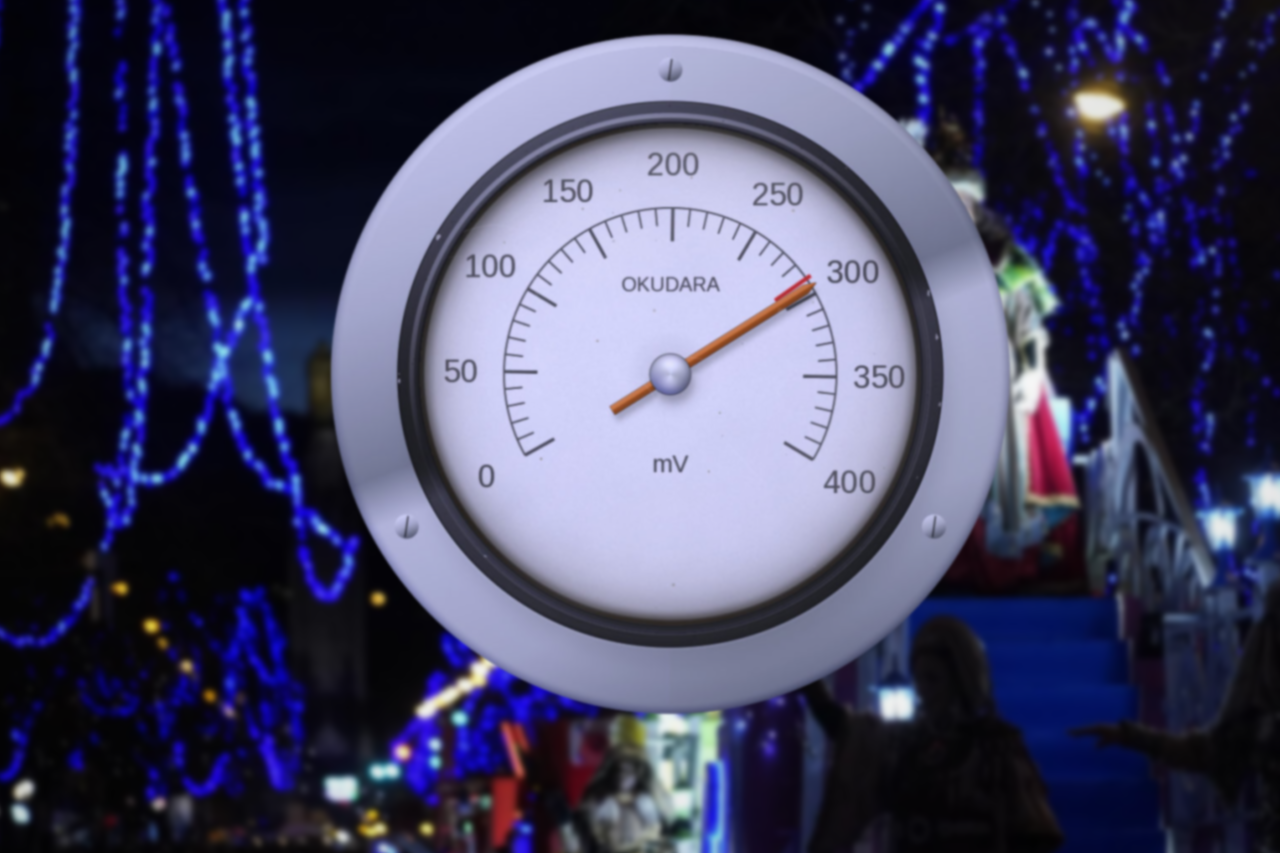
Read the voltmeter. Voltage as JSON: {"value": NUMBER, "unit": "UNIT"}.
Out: {"value": 295, "unit": "mV"}
